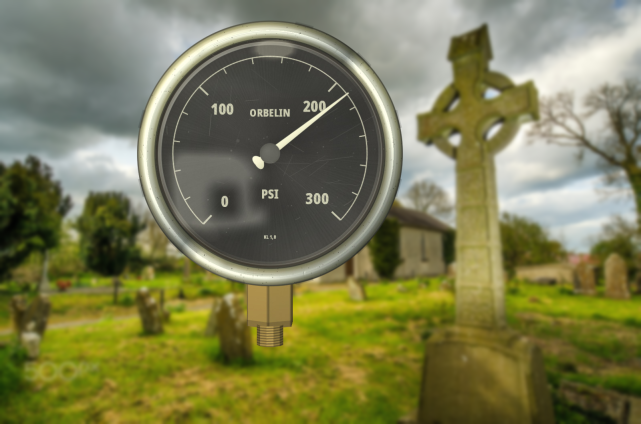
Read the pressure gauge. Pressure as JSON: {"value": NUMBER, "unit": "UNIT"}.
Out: {"value": 210, "unit": "psi"}
